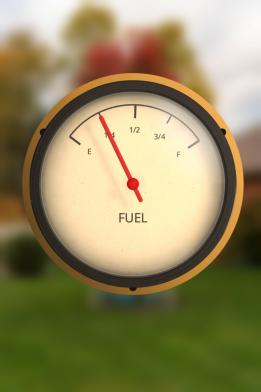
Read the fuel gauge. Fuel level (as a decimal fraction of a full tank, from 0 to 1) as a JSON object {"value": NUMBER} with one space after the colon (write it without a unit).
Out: {"value": 0.25}
